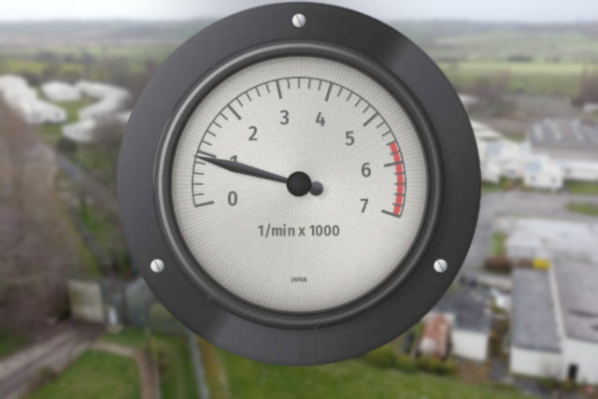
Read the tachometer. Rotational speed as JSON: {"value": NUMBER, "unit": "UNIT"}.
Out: {"value": 900, "unit": "rpm"}
